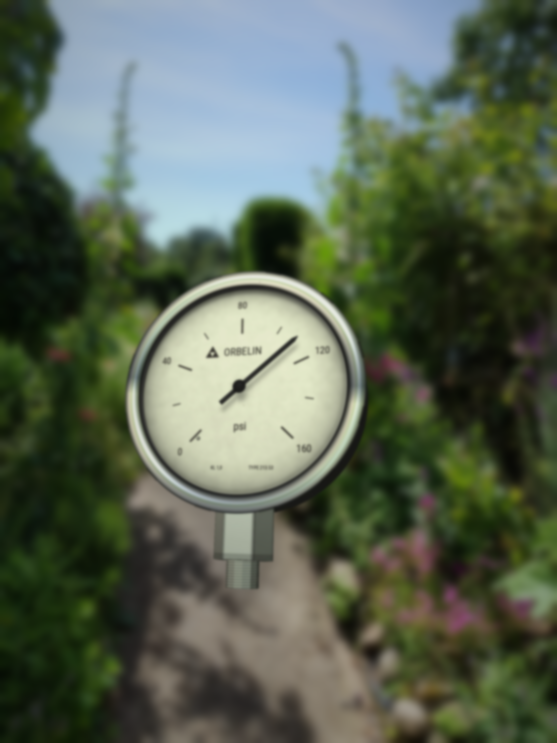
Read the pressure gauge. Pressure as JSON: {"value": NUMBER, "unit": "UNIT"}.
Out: {"value": 110, "unit": "psi"}
